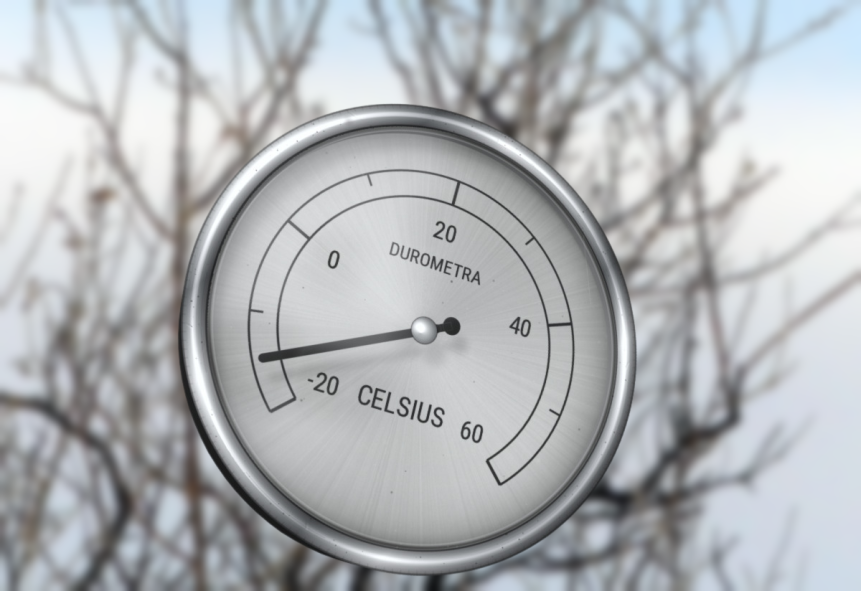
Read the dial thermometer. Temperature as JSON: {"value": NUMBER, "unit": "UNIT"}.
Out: {"value": -15, "unit": "°C"}
